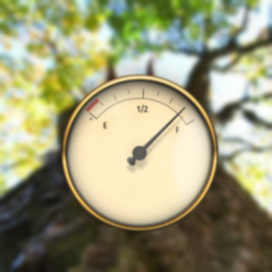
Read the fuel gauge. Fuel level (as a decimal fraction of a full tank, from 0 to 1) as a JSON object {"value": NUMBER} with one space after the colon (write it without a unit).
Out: {"value": 0.875}
